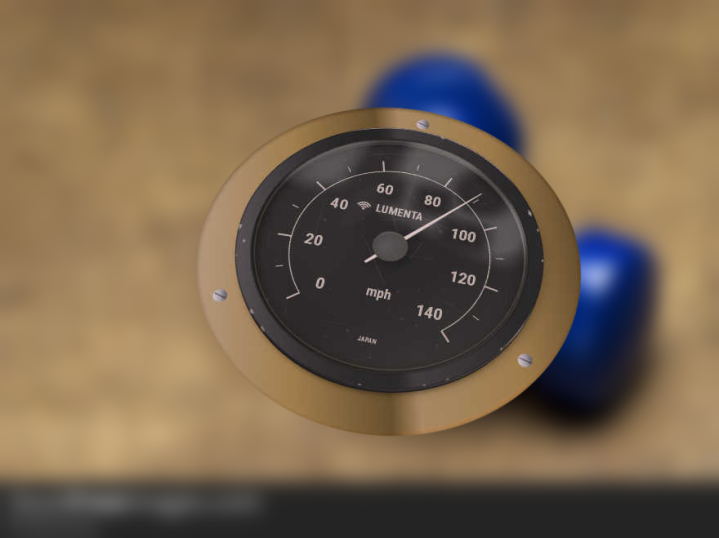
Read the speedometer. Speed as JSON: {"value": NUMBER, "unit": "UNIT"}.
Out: {"value": 90, "unit": "mph"}
